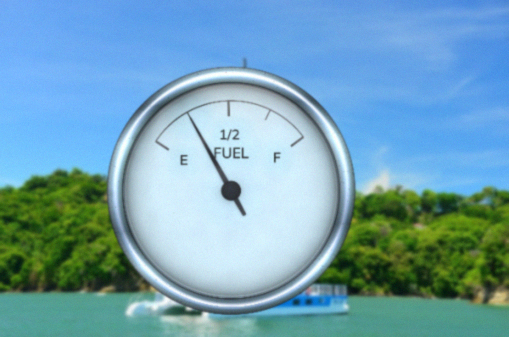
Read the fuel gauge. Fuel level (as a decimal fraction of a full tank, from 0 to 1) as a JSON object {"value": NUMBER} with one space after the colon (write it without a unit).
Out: {"value": 0.25}
